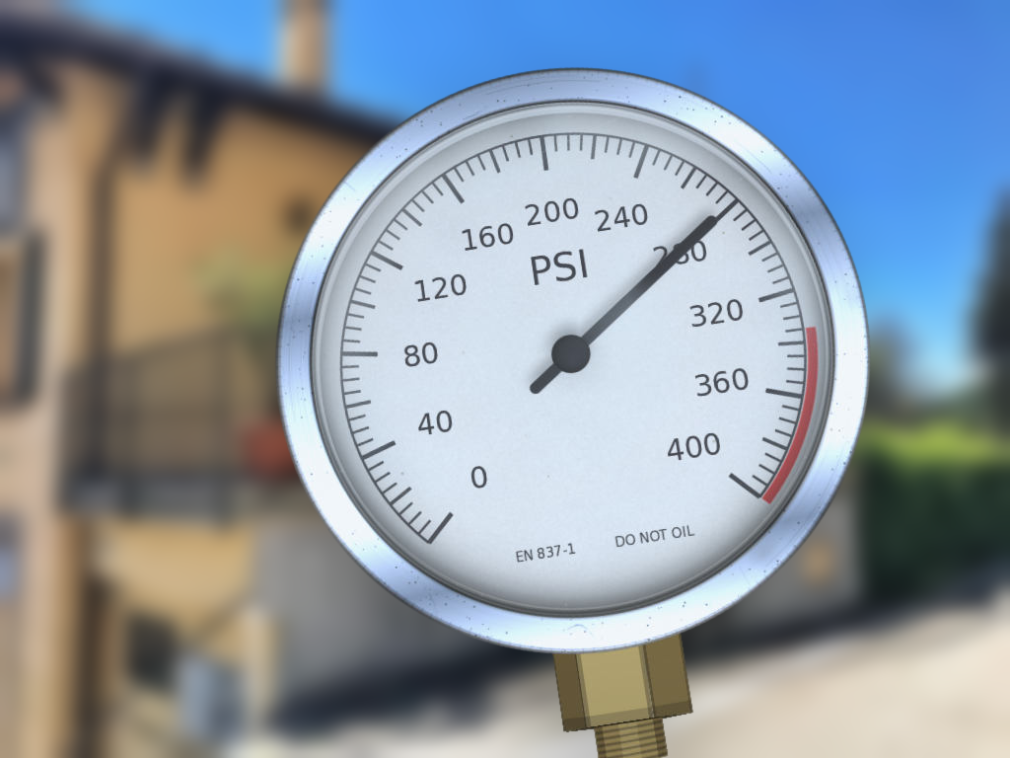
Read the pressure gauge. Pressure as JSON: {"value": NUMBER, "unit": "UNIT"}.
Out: {"value": 280, "unit": "psi"}
